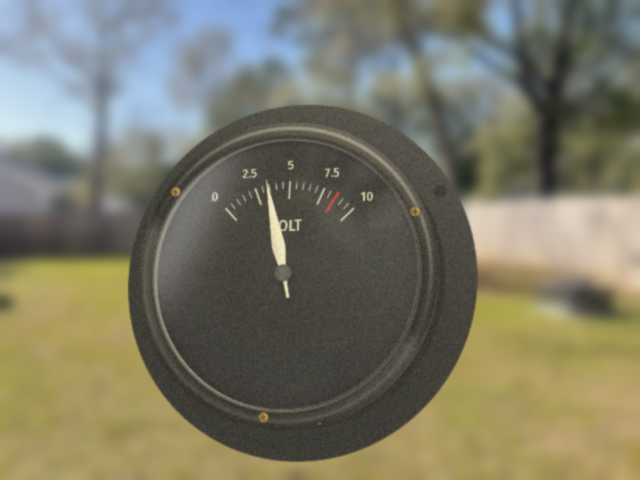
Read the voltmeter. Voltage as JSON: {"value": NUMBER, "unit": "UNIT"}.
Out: {"value": 3.5, "unit": "V"}
